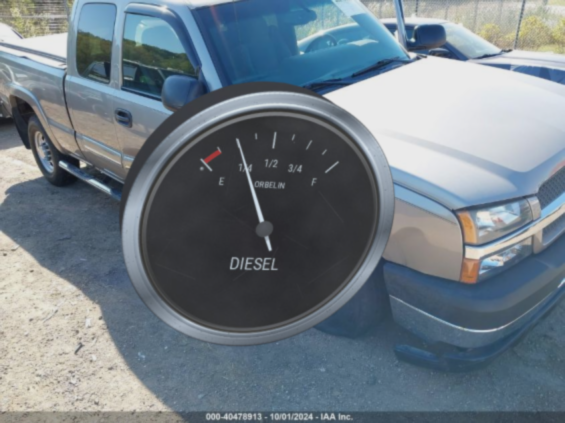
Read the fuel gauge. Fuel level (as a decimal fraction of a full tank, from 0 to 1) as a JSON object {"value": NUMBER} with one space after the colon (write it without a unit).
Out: {"value": 0.25}
